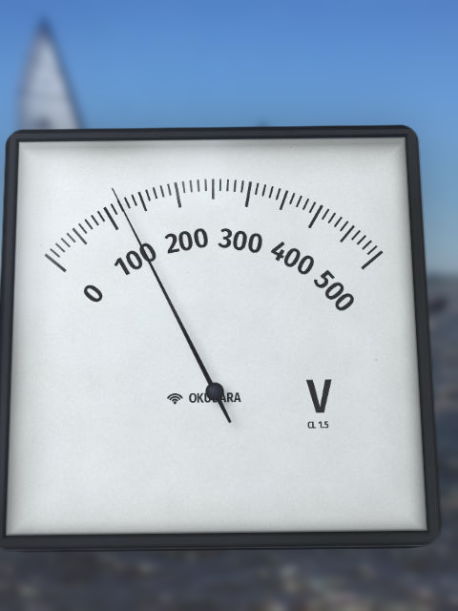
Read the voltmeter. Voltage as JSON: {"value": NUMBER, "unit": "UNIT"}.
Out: {"value": 120, "unit": "V"}
